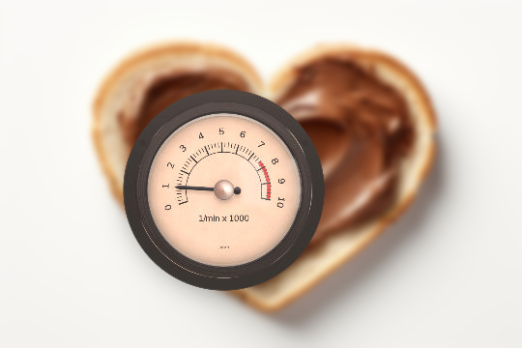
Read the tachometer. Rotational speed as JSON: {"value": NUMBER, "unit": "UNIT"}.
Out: {"value": 1000, "unit": "rpm"}
